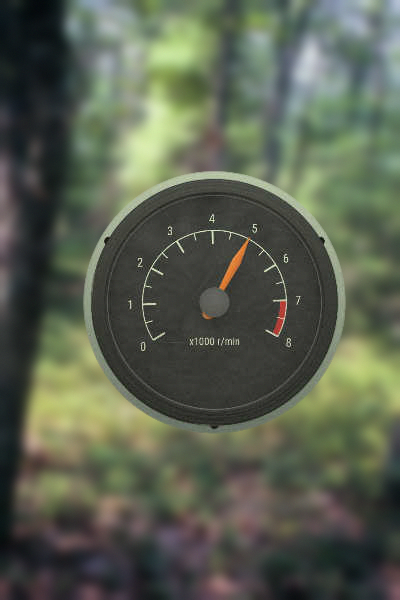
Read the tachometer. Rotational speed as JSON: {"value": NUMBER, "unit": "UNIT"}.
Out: {"value": 5000, "unit": "rpm"}
